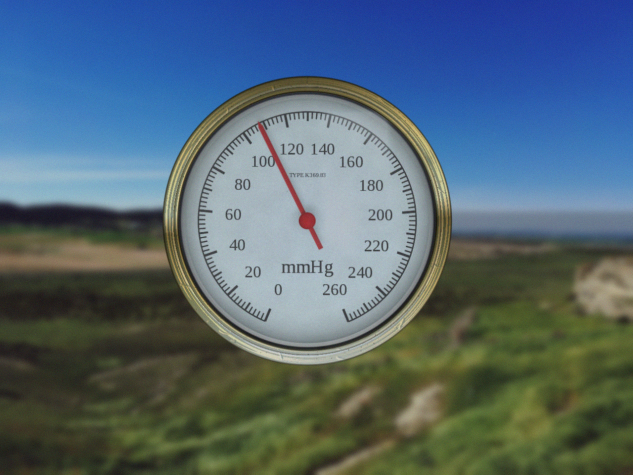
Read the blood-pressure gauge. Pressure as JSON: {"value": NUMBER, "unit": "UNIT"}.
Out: {"value": 108, "unit": "mmHg"}
